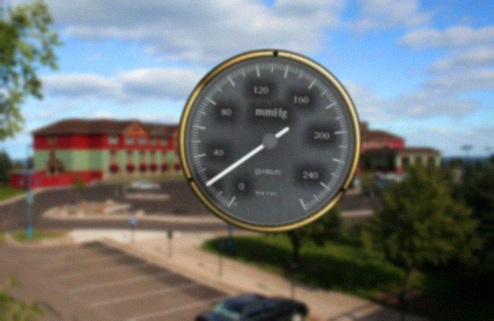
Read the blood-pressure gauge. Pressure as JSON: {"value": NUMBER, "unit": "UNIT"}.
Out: {"value": 20, "unit": "mmHg"}
